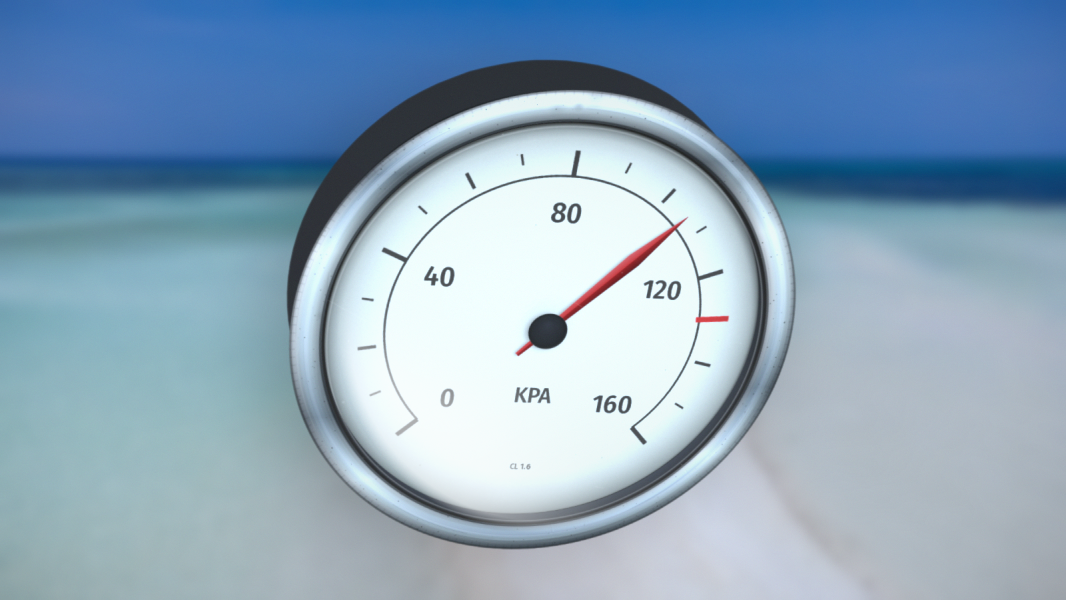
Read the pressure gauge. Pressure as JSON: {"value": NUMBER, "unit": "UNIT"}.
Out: {"value": 105, "unit": "kPa"}
